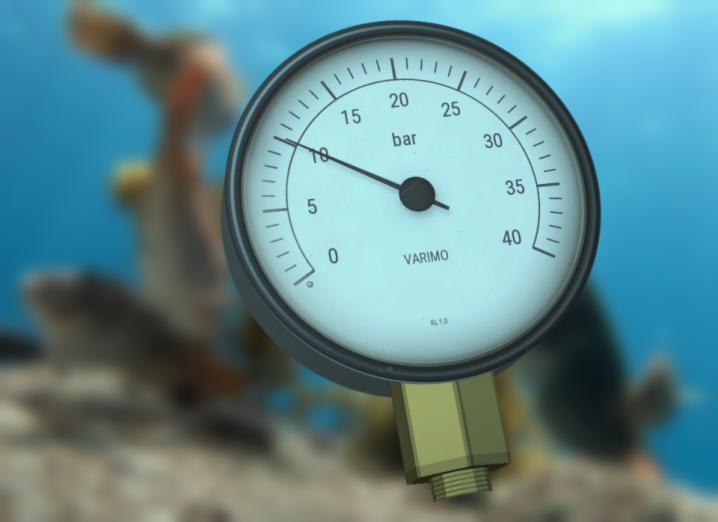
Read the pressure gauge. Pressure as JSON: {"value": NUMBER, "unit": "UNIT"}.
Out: {"value": 10, "unit": "bar"}
